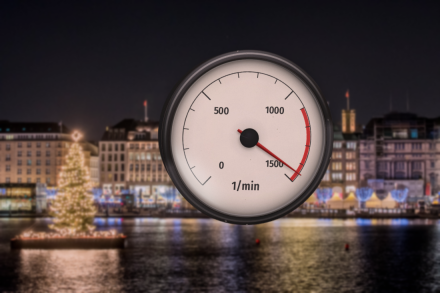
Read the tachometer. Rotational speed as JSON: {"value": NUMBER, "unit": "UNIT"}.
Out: {"value": 1450, "unit": "rpm"}
